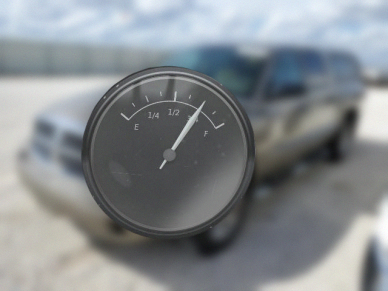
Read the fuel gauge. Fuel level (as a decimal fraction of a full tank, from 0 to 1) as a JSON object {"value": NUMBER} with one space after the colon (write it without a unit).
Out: {"value": 0.75}
